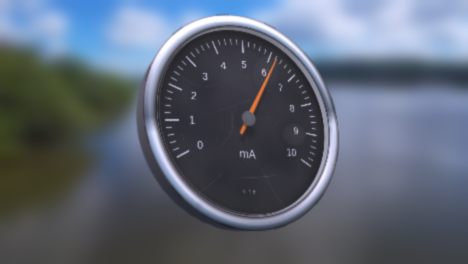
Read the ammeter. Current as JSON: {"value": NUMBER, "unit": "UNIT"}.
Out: {"value": 6.2, "unit": "mA"}
